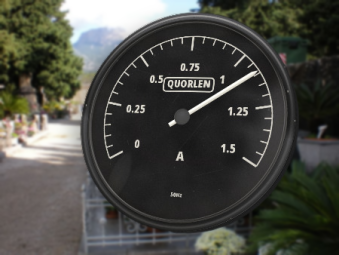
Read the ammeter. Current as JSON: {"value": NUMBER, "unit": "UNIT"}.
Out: {"value": 1.1, "unit": "A"}
